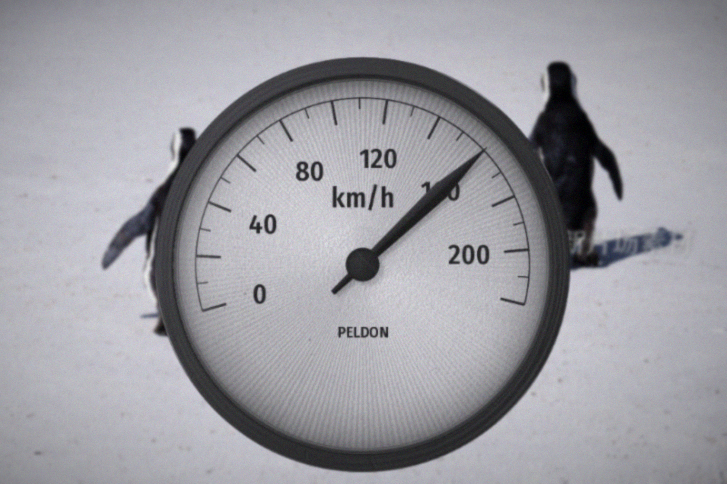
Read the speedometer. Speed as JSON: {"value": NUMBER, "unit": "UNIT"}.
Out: {"value": 160, "unit": "km/h"}
